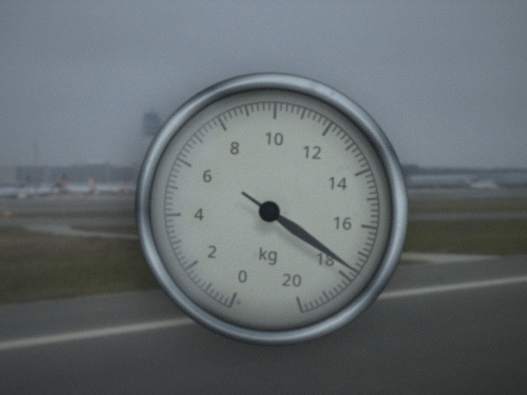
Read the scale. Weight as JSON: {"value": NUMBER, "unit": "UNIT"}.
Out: {"value": 17.6, "unit": "kg"}
